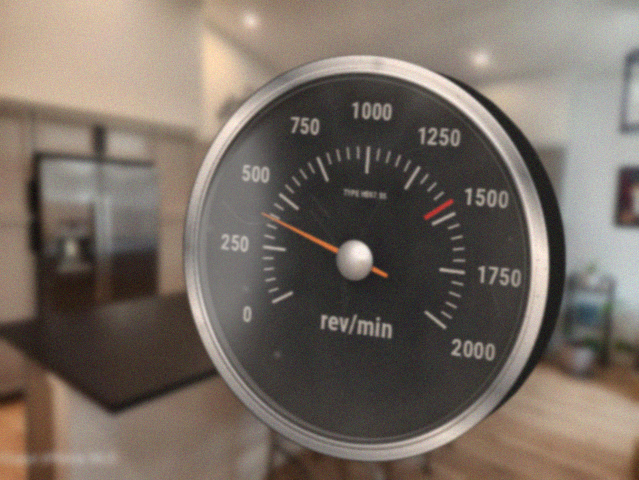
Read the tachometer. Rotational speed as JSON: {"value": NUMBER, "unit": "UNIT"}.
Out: {"value": 400, "unit": "rpm"}
